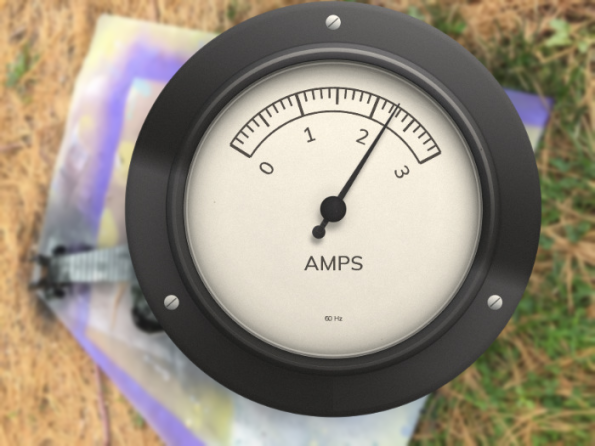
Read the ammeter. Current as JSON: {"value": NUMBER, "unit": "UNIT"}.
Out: {"value": 2.25, "unit": "A"}
